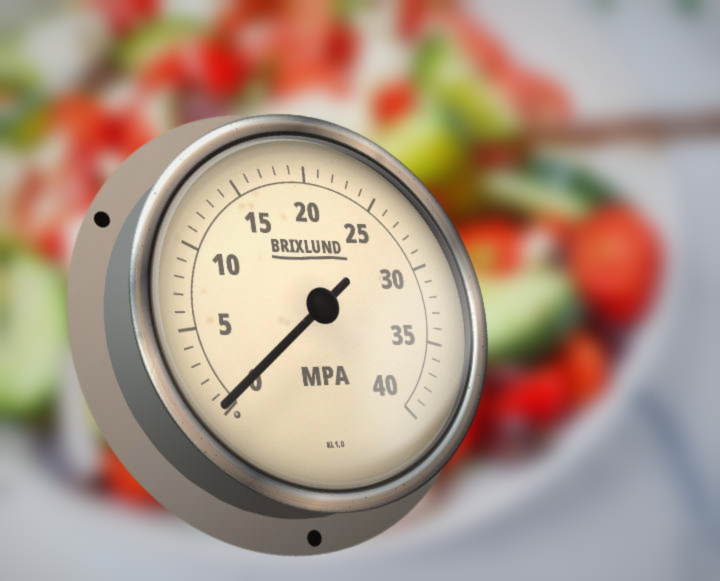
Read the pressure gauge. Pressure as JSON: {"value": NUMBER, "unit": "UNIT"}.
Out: {"value": 0.5, "unit": "MPa"}
